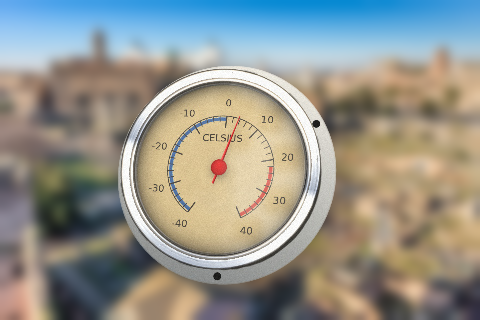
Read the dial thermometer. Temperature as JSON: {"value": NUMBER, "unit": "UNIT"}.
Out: {"value": 4, "unit": "°C"}
